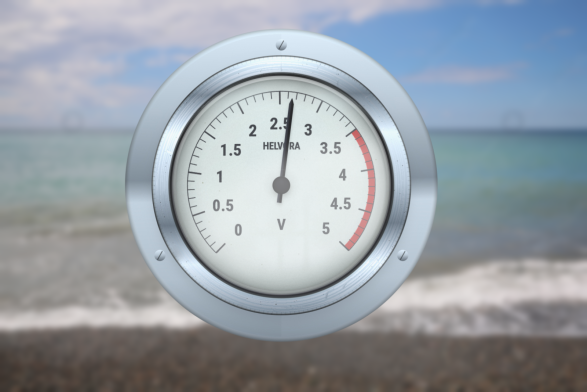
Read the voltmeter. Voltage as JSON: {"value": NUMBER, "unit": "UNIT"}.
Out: {"value": 2.65, "unit": "V"}
